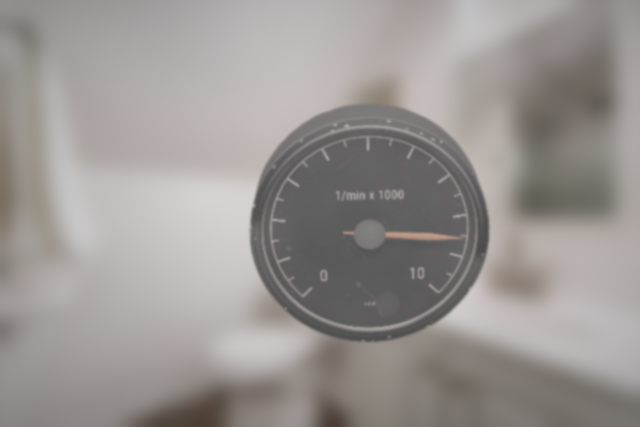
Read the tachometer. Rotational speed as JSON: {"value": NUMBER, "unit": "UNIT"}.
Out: {"value": 8500, "unit": "rpm"}
